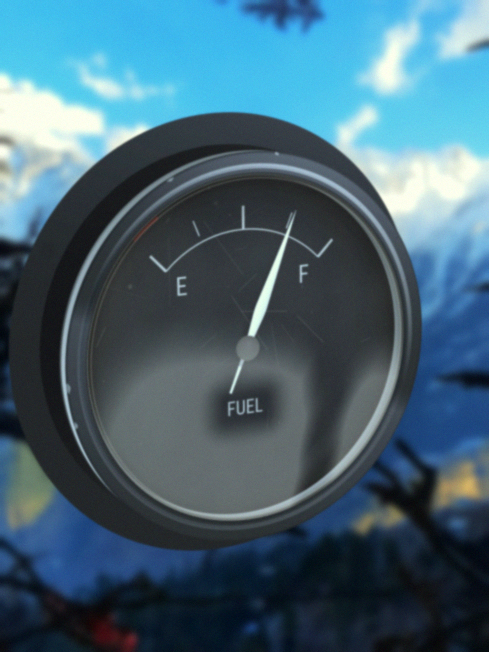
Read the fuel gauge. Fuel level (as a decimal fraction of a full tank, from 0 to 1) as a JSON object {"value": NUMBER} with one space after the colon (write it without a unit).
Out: {"value": 0.75}
